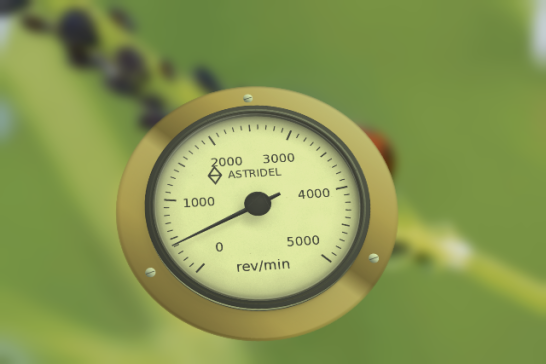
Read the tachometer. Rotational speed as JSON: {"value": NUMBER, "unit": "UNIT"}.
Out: {"value": 400, "unit": "rpm"}
